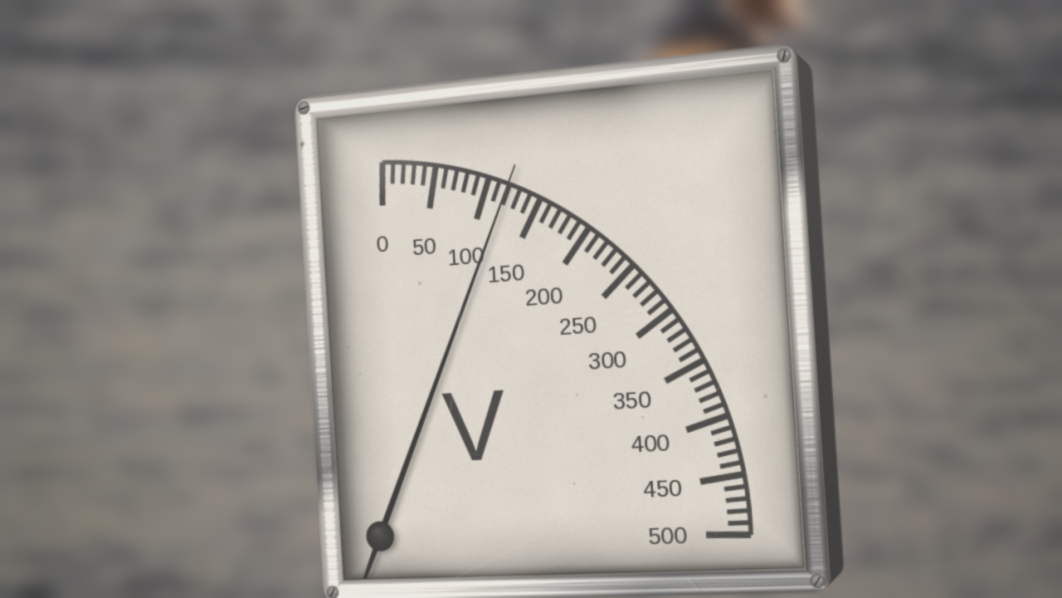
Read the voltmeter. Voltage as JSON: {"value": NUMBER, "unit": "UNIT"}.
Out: {"value": 120, "unit": "V"}
